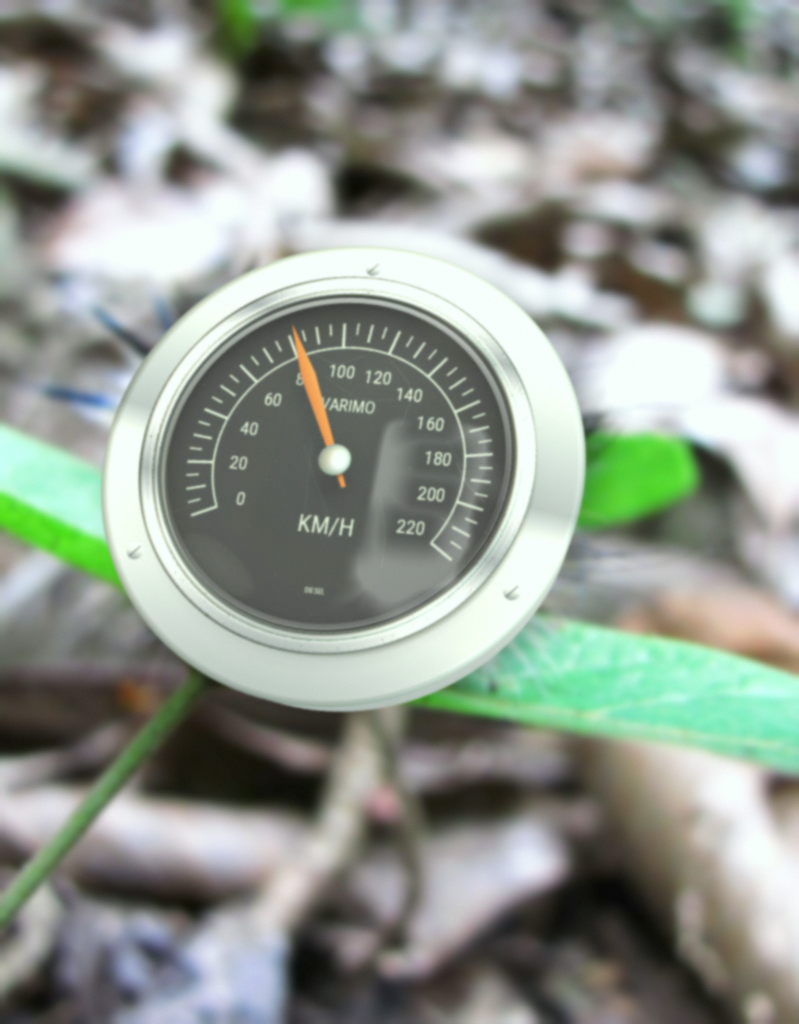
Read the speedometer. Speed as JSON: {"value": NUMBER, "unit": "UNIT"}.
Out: {"value": 82.5, "unit": "km/h"}
